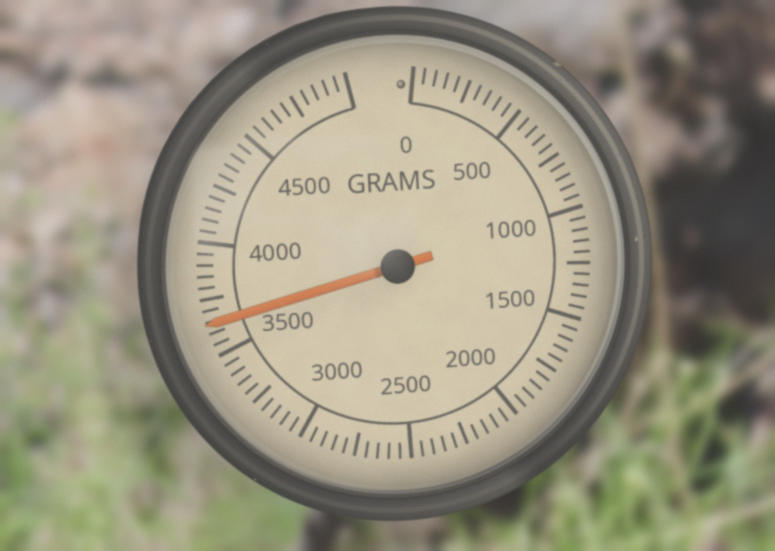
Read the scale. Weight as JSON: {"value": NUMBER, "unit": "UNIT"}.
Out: {"value": 3650, "unit": "g"}
